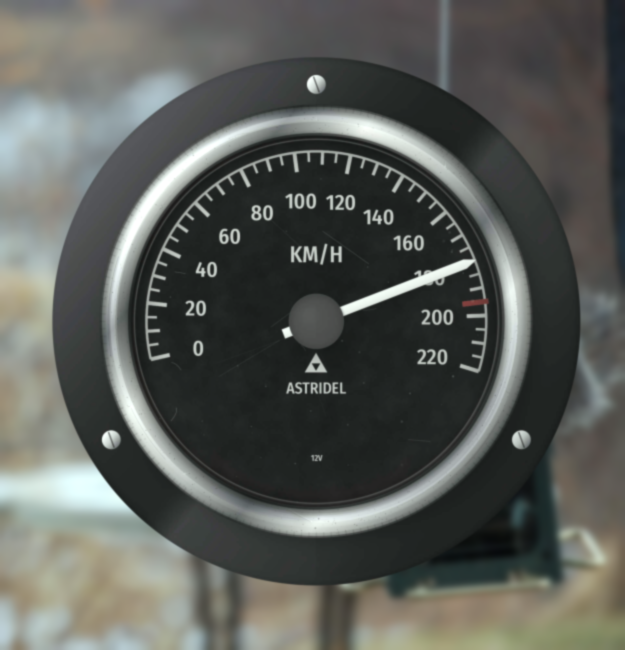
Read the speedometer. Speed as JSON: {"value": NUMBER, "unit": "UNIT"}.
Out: {"value": 180, "unit": "km/h"}
